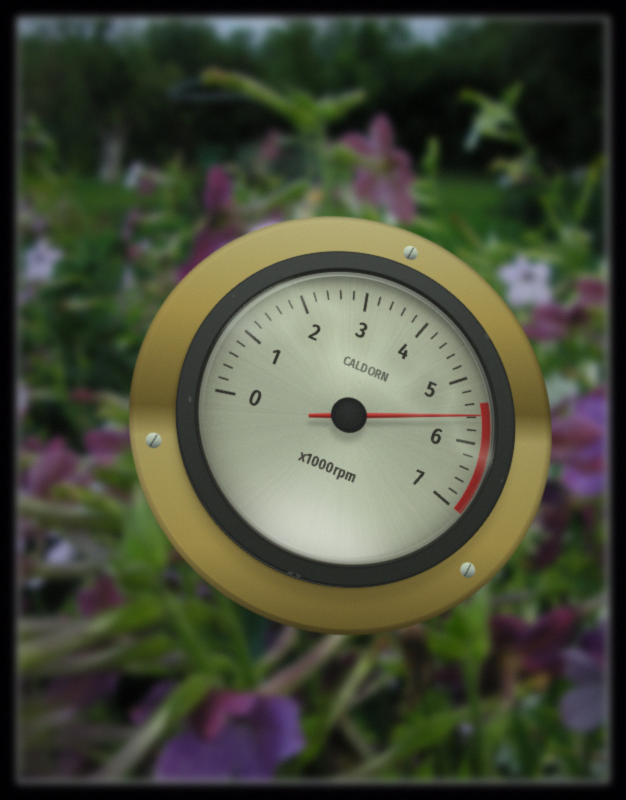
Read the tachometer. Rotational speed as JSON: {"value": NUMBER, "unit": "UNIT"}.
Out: {"value": 5600, "unit": "rpm"}
